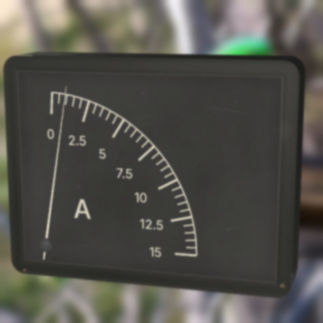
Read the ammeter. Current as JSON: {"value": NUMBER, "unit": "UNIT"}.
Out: {"value": 1, "unit": "A"}
